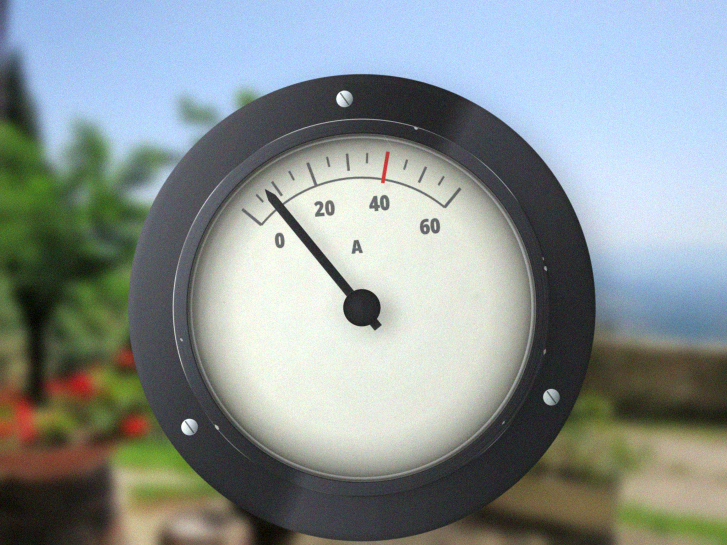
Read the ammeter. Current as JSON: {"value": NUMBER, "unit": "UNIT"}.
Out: {"value": 7.5, "unit": "A"}
